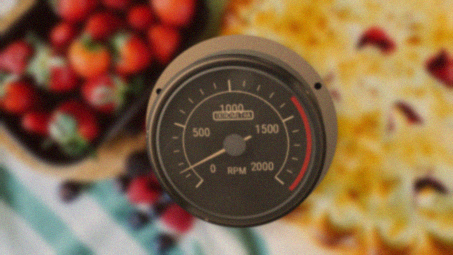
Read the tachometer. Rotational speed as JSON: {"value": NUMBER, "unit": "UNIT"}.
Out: {"value": 150, "unit": "rpm"}
